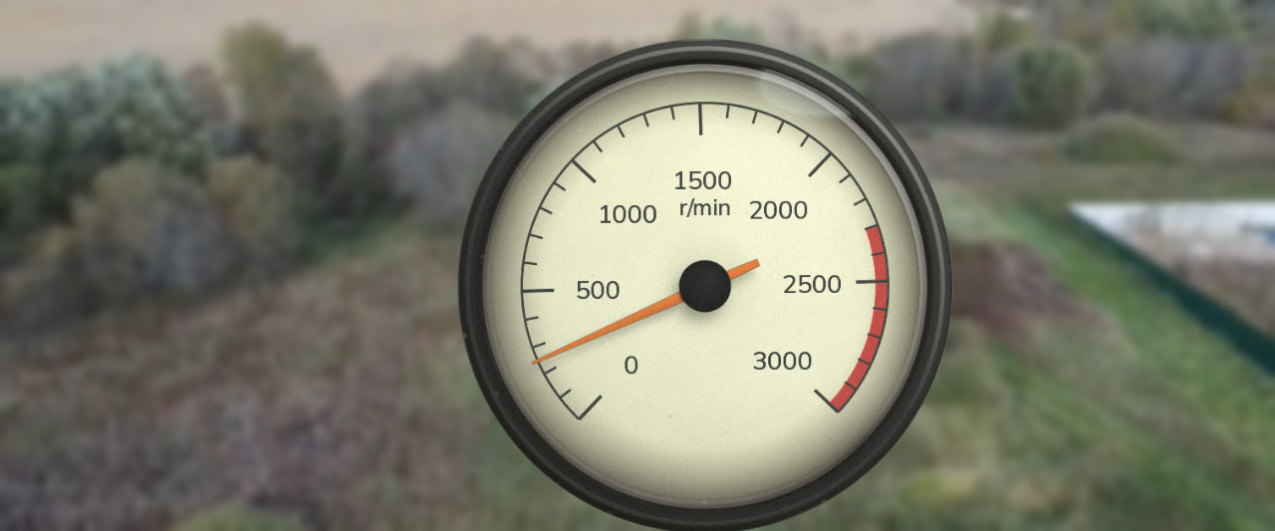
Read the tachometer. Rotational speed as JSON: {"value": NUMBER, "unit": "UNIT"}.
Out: {"value": 250, "unit": "rpm"}
